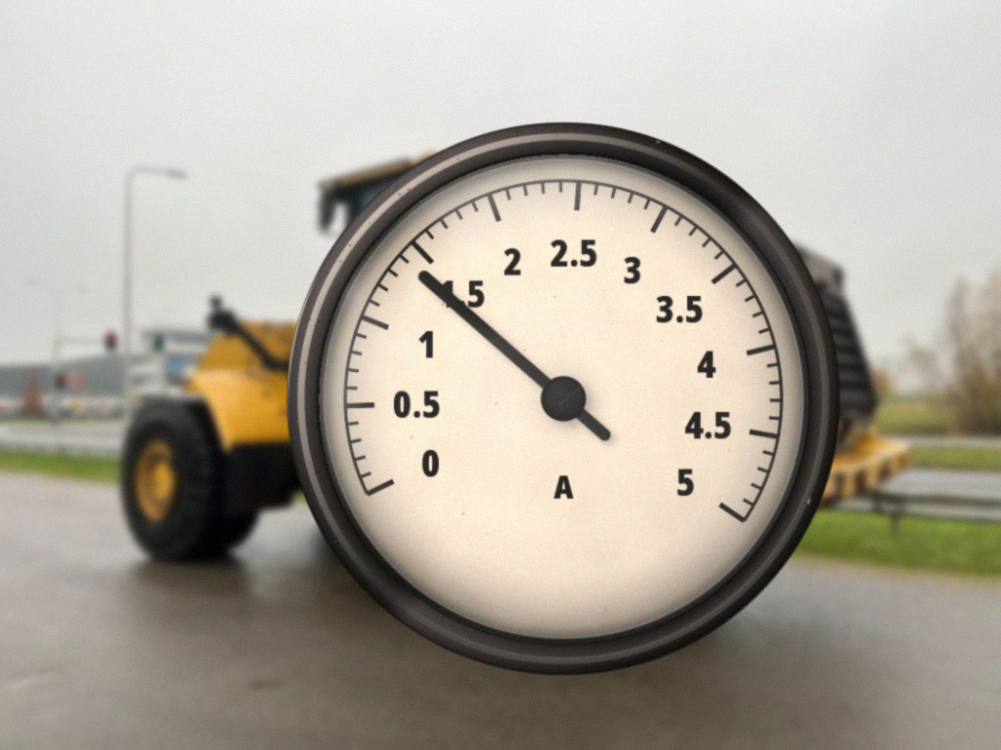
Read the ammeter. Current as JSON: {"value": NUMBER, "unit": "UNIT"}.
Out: {"value": 1.4, "unit": "A"}
